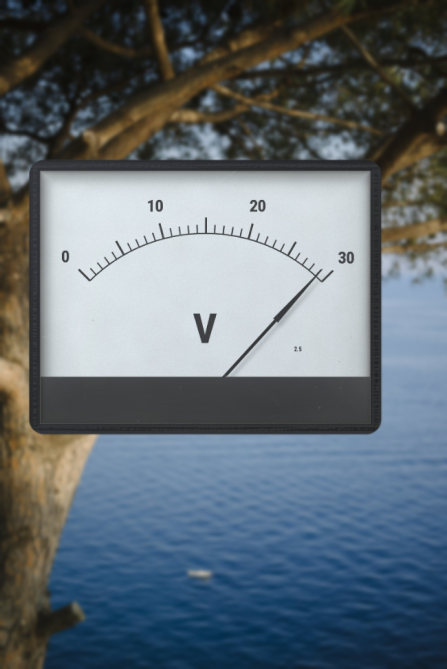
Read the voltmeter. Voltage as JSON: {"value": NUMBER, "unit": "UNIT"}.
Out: {"value": 29, "unit": "V"}
